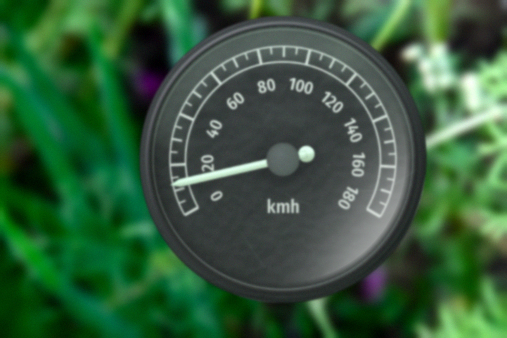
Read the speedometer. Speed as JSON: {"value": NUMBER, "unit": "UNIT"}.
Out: {"value": 12.5, "unit": "km/h"}
